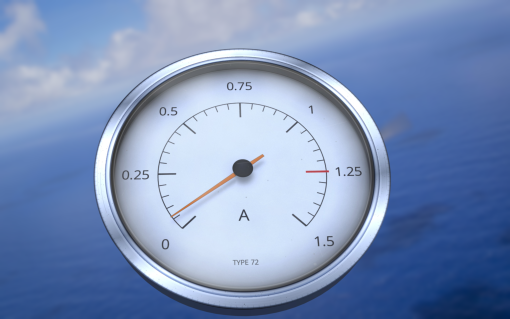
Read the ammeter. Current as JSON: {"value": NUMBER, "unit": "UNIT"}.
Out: {"value": 0.05, "unit": "A"}
